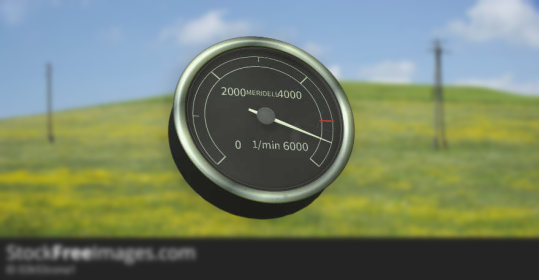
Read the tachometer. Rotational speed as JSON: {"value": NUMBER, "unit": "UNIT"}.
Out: {"value": 5500, "unit": "rpm"}
